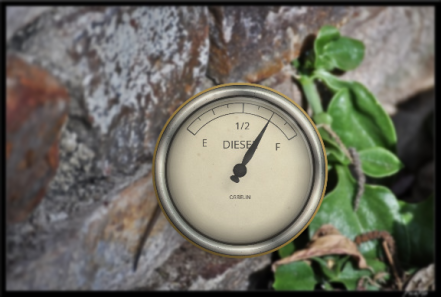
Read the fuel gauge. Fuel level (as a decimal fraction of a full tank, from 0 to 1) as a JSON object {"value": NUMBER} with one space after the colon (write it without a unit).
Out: {"value": 0.75}
